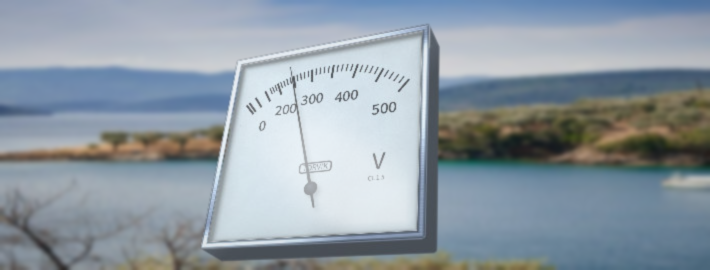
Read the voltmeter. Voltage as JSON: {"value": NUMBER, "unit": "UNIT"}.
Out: {"value": 250, "unit": "V"}
